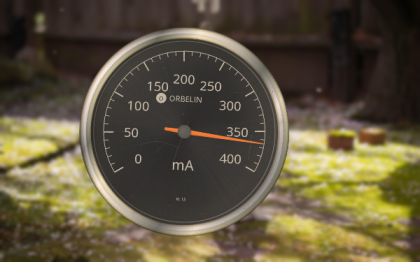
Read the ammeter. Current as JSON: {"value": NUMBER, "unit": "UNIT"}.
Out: {"value": 365, "unit": "mA"}
